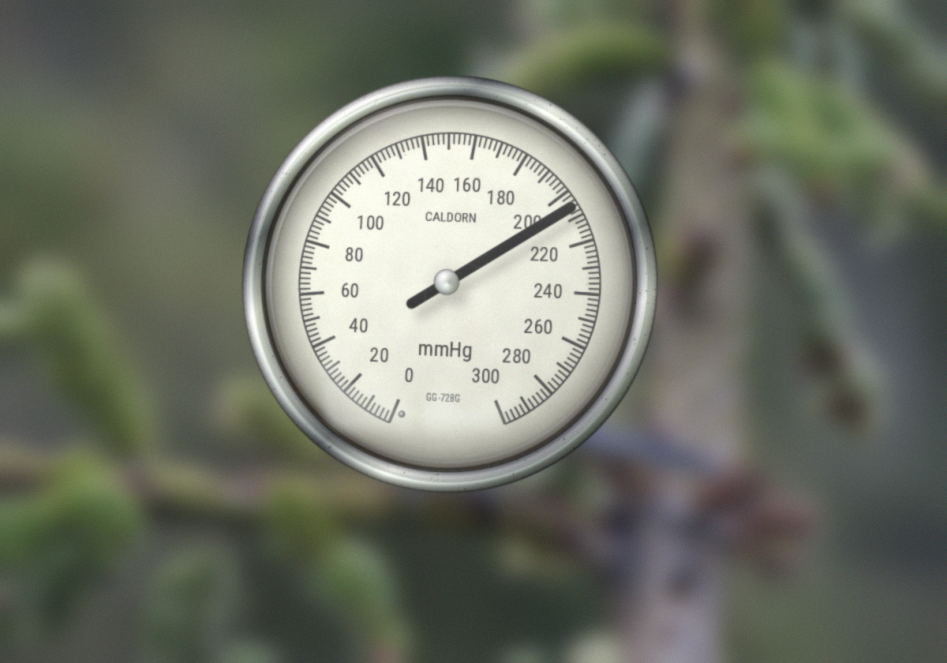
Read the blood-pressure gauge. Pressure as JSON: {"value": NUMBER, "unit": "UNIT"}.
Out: {"value": 206, "unit": "mmHg"}
